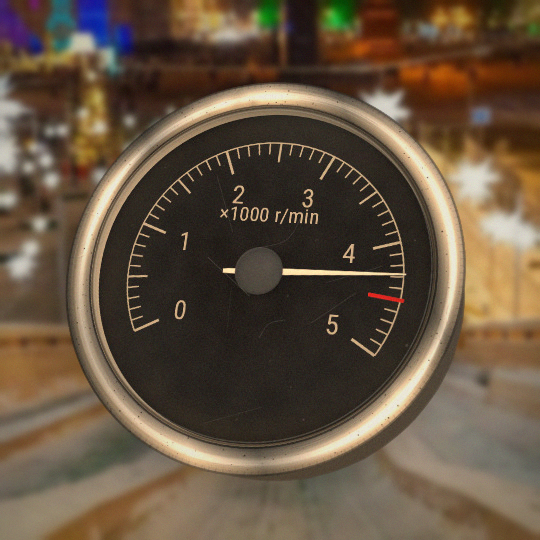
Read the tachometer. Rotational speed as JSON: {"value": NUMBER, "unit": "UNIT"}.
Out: {"value": 4300, "unit": "rpm"}
